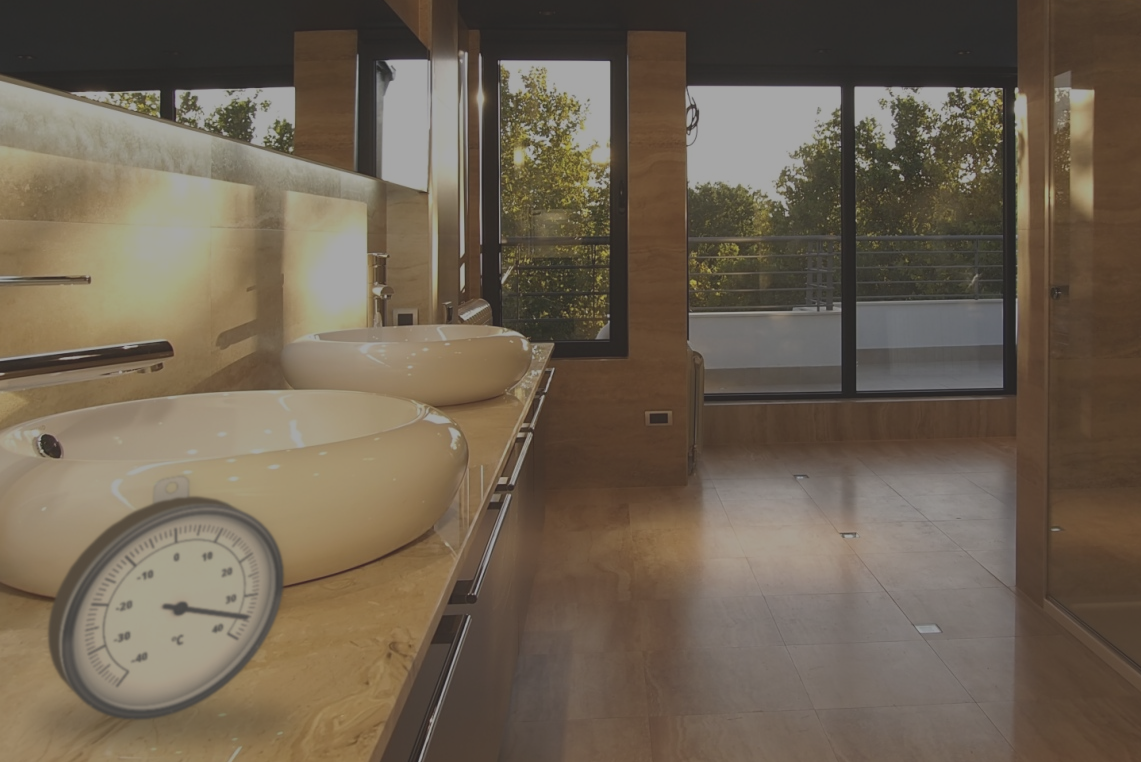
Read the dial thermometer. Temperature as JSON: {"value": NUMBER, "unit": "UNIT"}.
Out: {"value": 35, "unit": "°C"}
